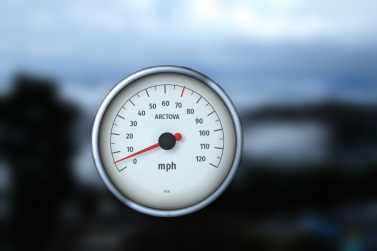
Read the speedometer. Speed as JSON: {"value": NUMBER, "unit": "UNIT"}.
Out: {"value": 5, "unit": "mph"}
